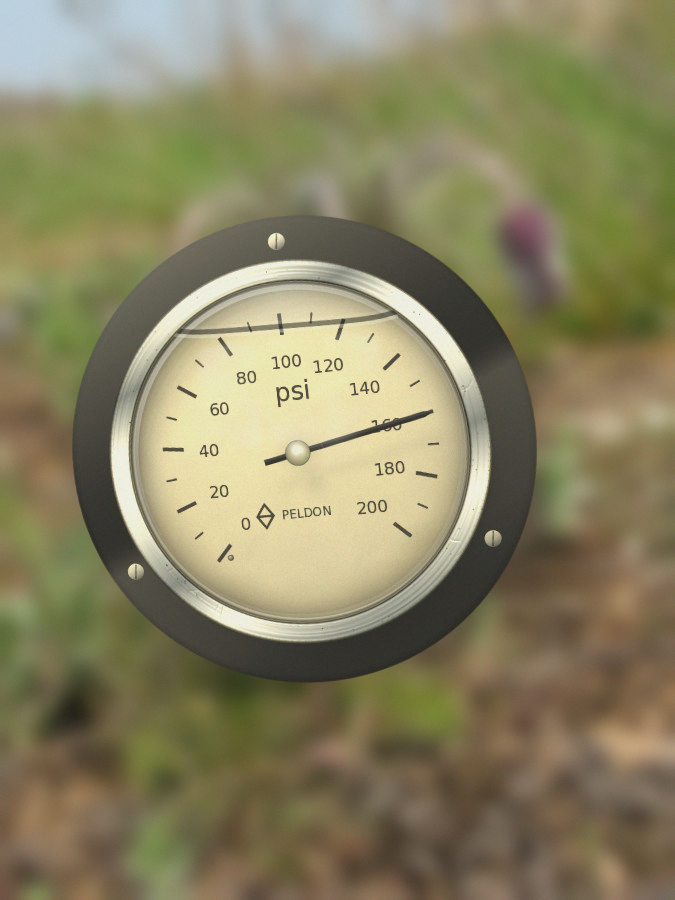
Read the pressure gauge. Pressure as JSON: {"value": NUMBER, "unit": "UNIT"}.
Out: {"value": 160, "unit": "psi"}
